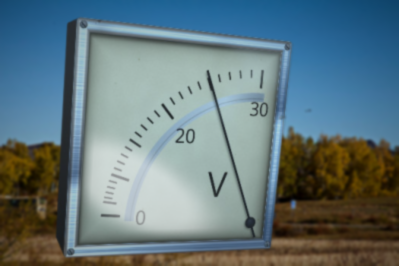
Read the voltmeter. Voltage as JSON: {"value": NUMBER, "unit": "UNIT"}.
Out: {"value": 25, "unit": "V"}
